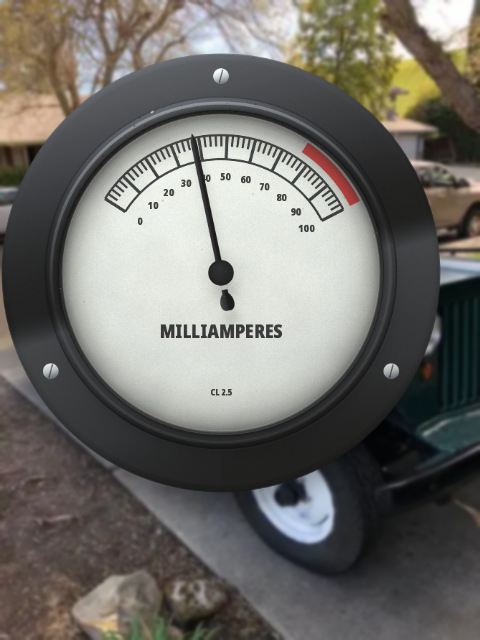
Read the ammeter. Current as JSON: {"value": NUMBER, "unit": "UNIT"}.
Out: {"value": 38, "unit": "mA"}
